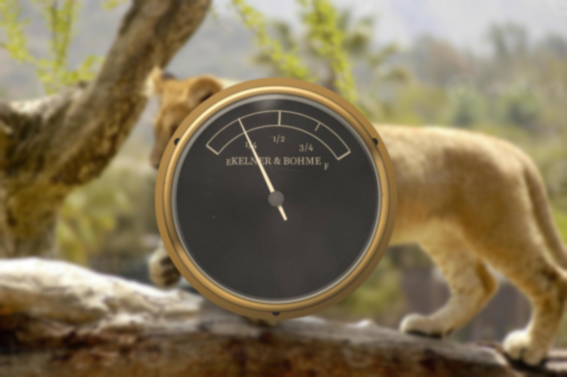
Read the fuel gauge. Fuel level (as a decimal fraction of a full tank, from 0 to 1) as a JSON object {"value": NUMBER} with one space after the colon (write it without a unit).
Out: {"value": 0.25}
